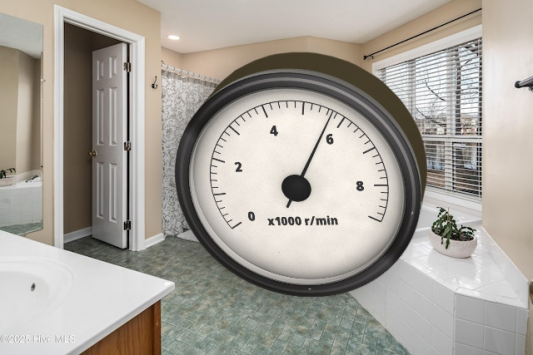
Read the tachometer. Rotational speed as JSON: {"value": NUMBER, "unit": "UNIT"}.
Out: {"value": 5700, "unit": "rpm"}
